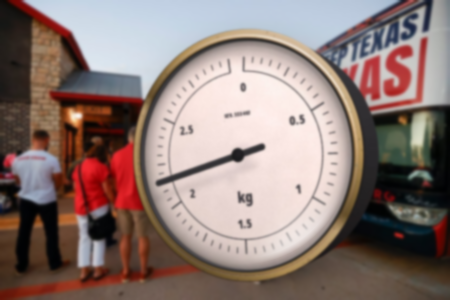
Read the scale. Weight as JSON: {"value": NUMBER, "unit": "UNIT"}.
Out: {"value": 2.15, "unit": "kg"}
